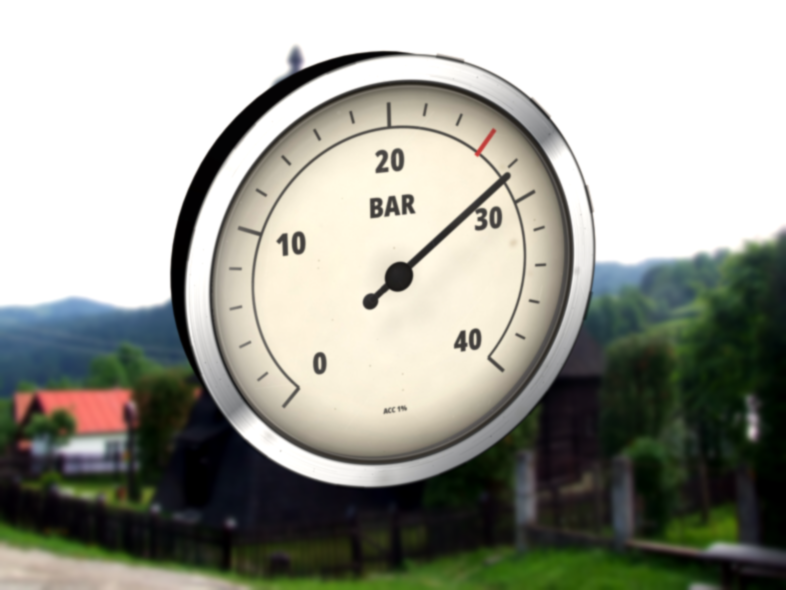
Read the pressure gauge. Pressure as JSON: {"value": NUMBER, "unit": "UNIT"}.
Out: {"value": 28, "unit": "bar"}
